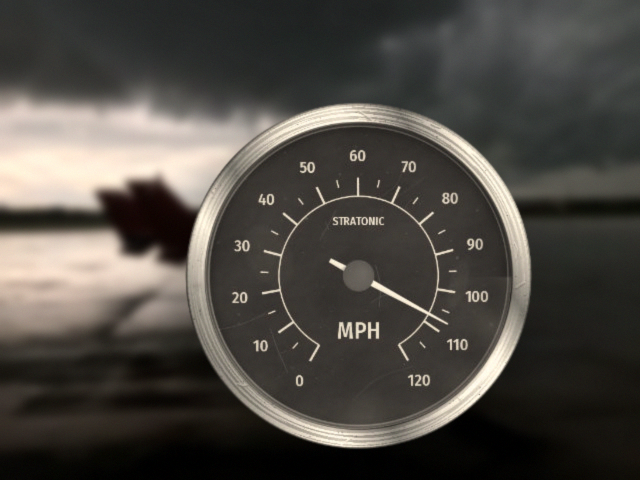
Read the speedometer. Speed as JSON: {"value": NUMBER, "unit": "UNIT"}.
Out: {"value": 107.5, "unit": "mph"}
